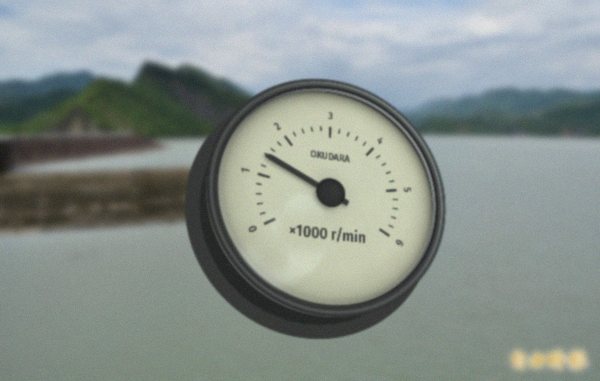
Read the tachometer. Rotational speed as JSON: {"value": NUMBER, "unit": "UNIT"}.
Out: {"value": 1400, "unit": "rpm"}
